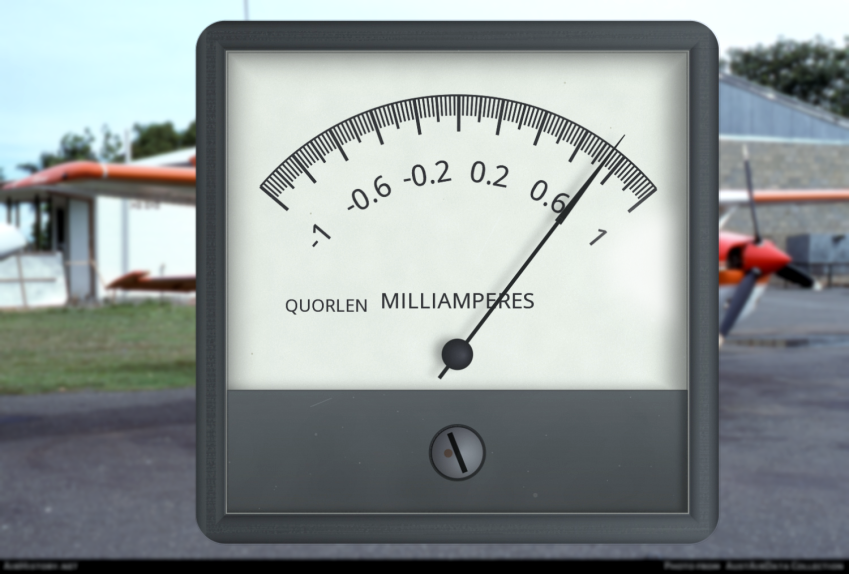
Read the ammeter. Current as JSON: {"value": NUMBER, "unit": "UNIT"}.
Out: {"value": 0.74, "unit": "mA"}
